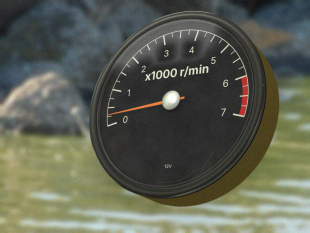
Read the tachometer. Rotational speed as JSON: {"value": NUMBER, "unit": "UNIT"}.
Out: {"value": 250, "unit": "rpm"}
